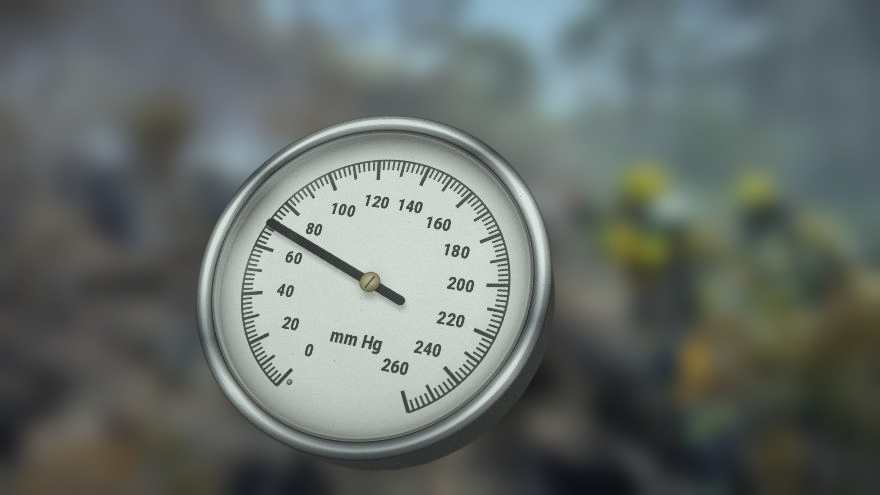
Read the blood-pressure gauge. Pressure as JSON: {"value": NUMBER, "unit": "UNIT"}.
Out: {"value": 70, "unit": "mmHg"}
